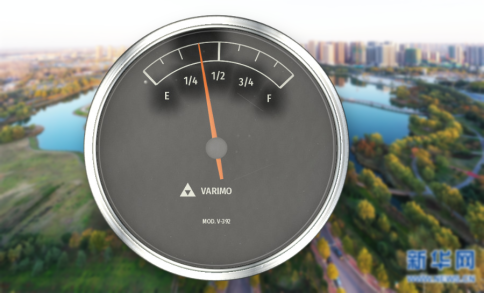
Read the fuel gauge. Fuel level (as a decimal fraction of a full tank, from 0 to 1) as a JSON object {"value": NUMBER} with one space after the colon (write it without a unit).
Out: {"value": 0.375}
